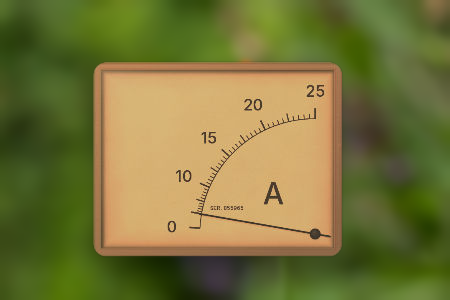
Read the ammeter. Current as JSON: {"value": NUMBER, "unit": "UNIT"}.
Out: {"value": 5, "unit": "A"}
